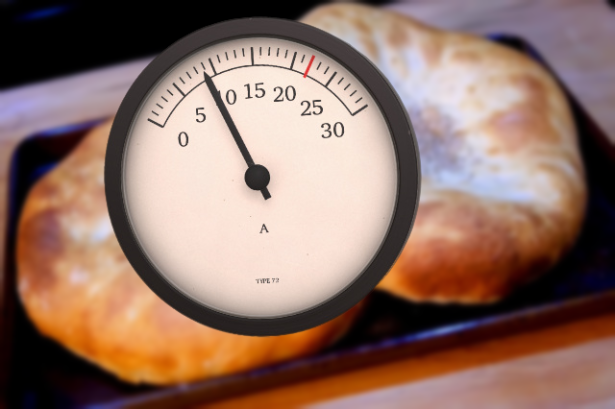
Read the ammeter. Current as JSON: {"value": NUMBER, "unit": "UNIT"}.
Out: {"value": 9, "unit": "A"}
